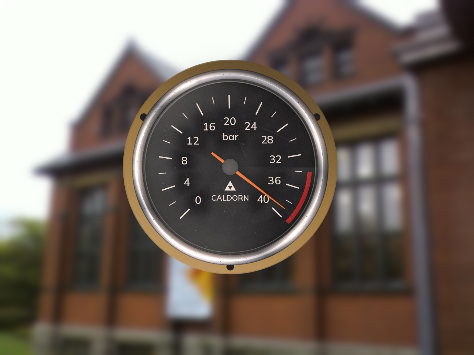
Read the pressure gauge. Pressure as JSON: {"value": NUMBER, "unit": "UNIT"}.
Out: {"value": 39, "unit": "bar"}
